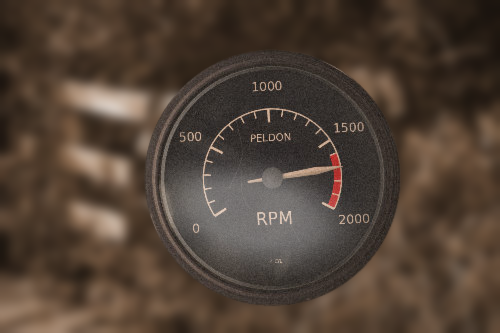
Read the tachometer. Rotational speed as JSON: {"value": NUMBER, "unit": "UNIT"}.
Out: {"value": 1700, "unit": "rpm"}
